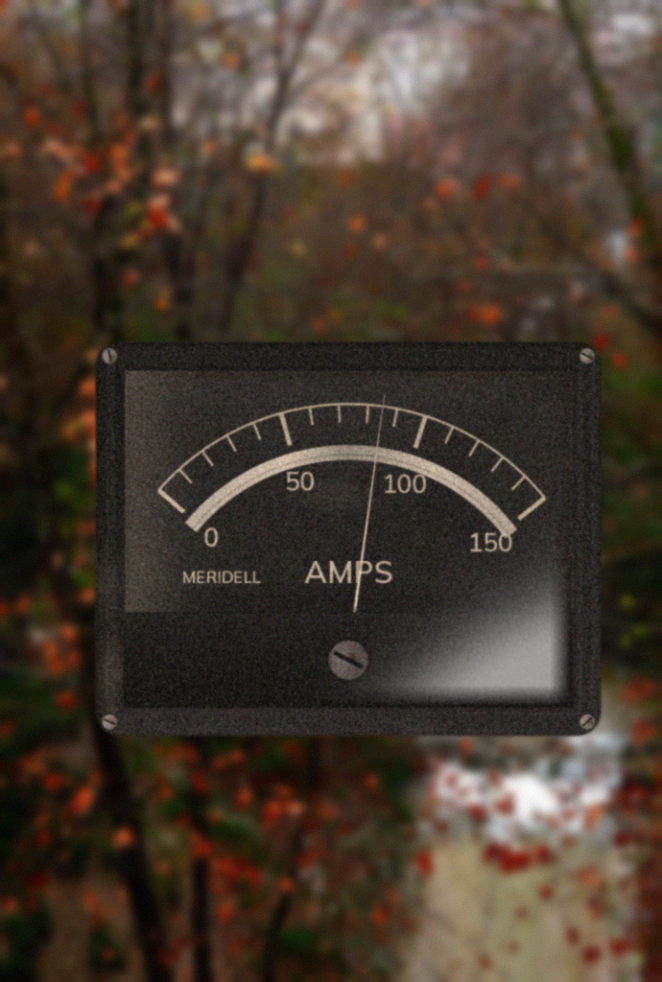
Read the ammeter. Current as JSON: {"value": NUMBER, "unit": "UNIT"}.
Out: {"value": 85, "unit": "A"}
